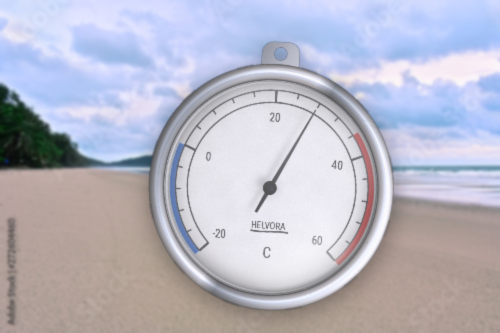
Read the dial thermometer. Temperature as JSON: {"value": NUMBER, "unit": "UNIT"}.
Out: {"value": 28, "unit": "°C"}
